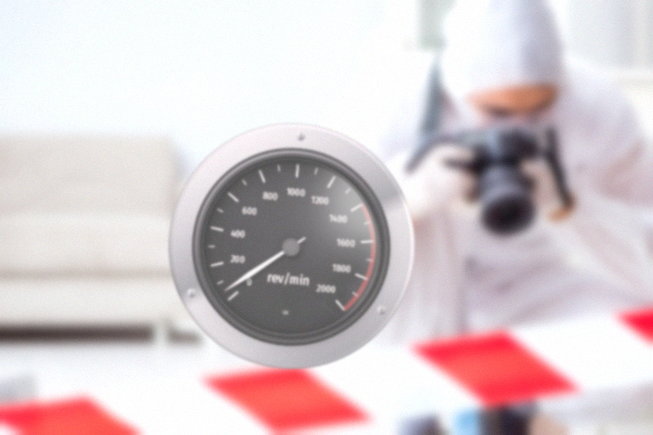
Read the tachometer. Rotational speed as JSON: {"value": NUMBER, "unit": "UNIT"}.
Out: {"value": 50, "unit": "rpm"}
